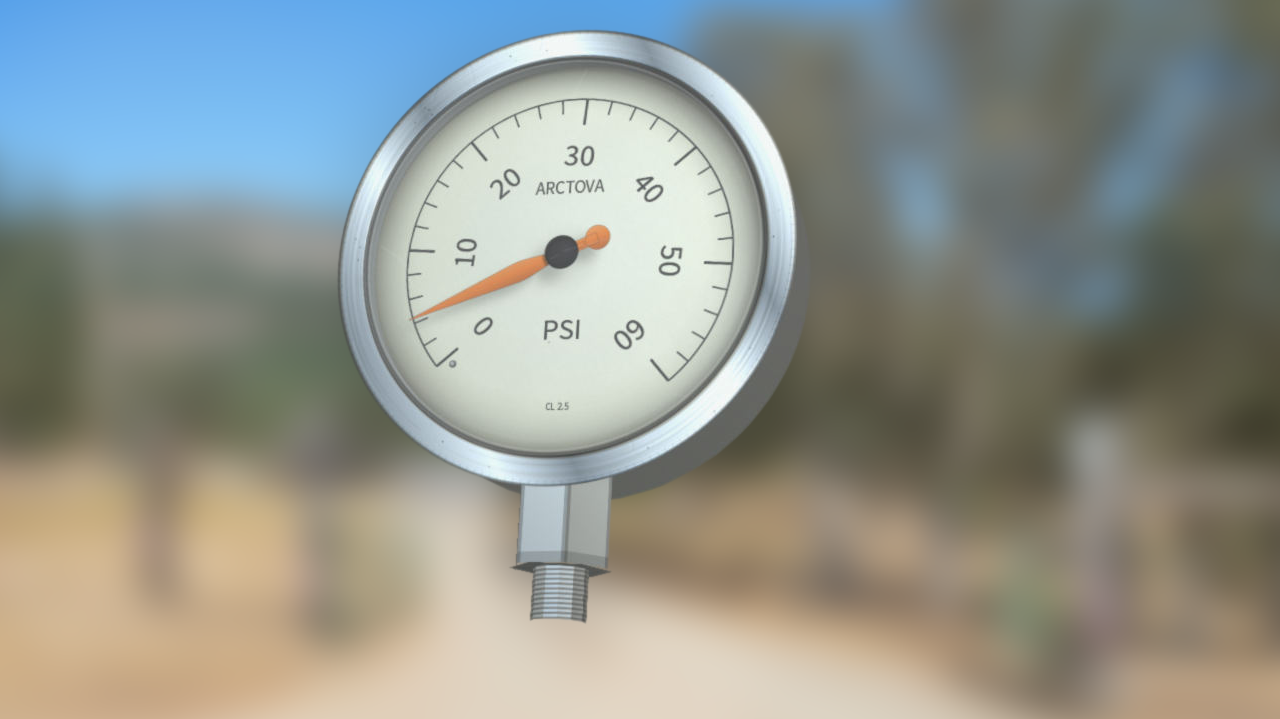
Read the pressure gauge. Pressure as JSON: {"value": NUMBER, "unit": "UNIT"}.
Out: {"value": 4, "unit": "psi"}
